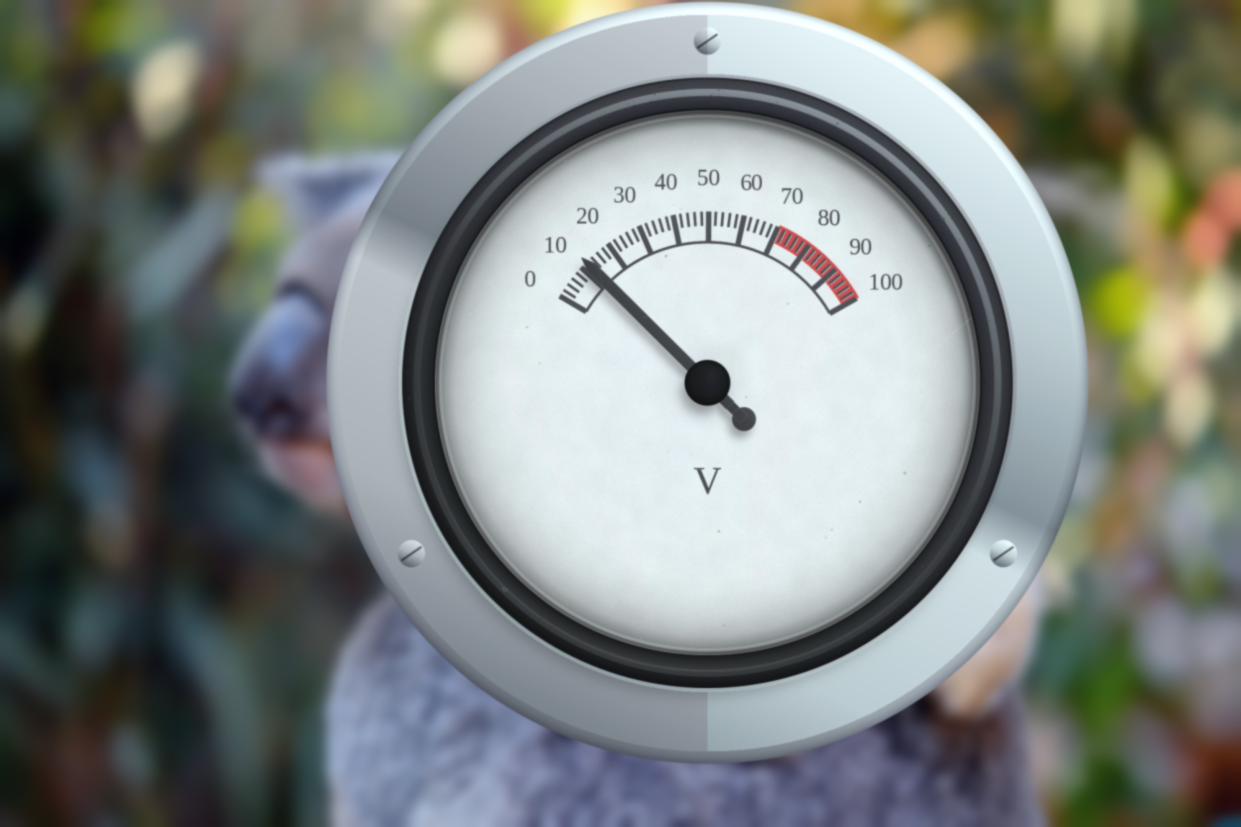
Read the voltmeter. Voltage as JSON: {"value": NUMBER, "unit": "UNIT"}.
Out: {"value": 12, "unit": "V"}
